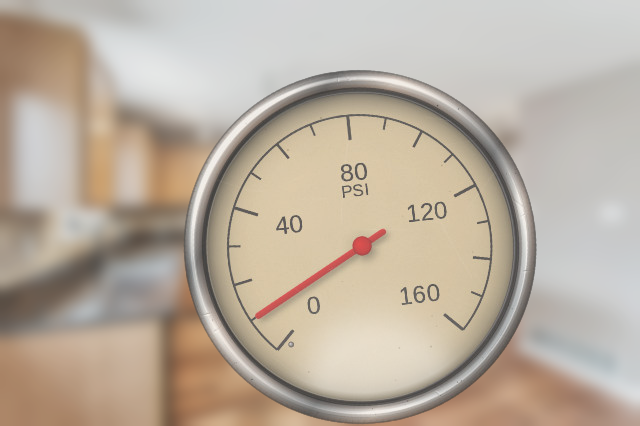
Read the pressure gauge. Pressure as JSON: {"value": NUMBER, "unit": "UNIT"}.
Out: {"value": 10, "unit": "psi"}
